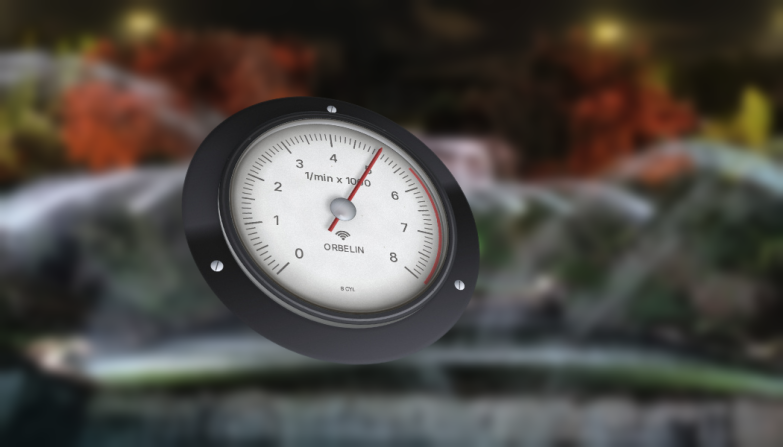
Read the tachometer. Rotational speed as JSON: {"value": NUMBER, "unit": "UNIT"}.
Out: {"value": 5000, "unit": "rpm"}
